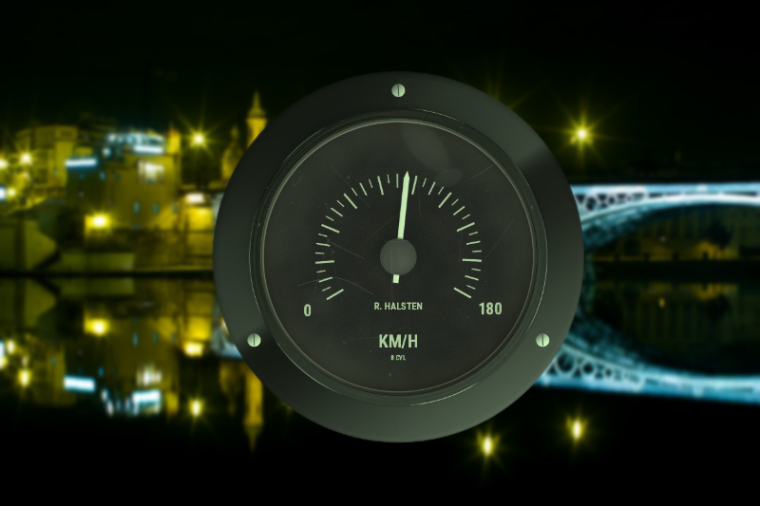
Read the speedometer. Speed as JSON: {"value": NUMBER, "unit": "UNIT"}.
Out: {"value": 95, "unit": "km/h"}
